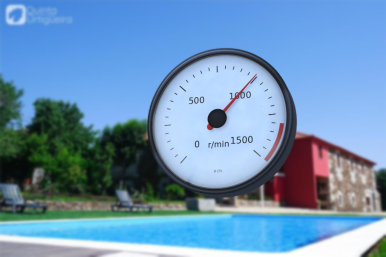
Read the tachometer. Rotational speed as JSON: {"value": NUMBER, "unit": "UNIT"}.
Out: {"value": 1000, "unit": "rpm"}
